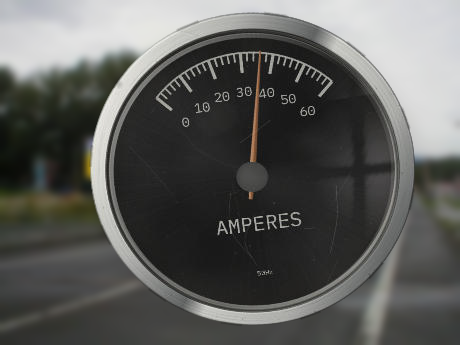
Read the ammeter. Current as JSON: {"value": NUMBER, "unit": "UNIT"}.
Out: {"value": 36, "unit": "A"}
